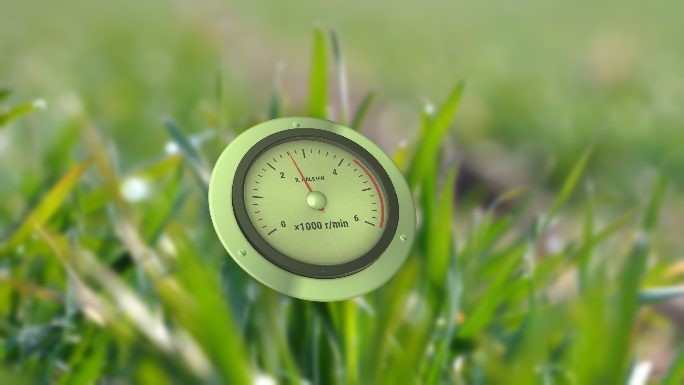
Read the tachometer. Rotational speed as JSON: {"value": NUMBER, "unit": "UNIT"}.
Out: {"value": 2600, "unit": "rpm"}
